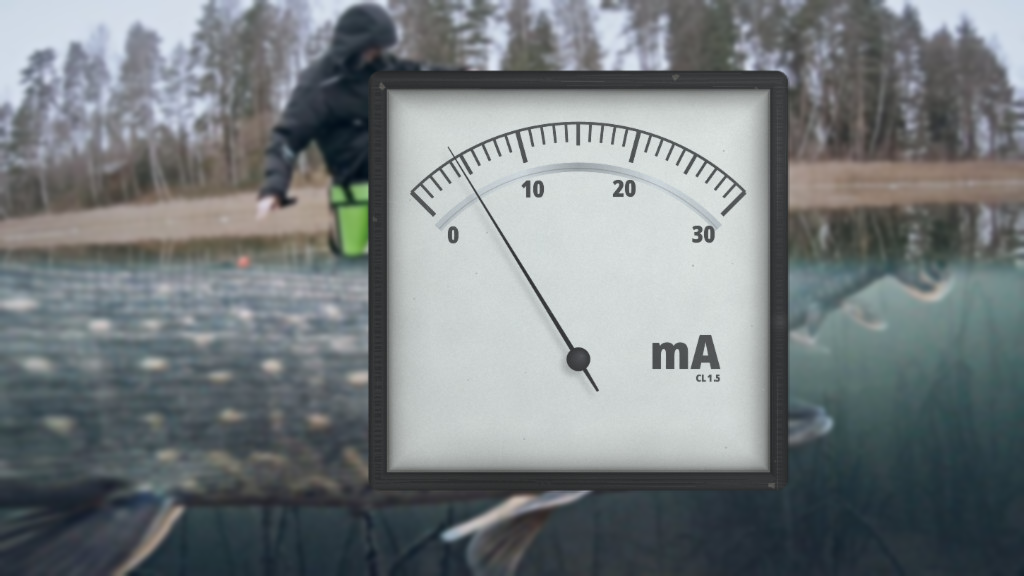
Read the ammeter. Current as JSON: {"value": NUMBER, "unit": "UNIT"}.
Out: {"value": 4.5, "unit": "mA"}
